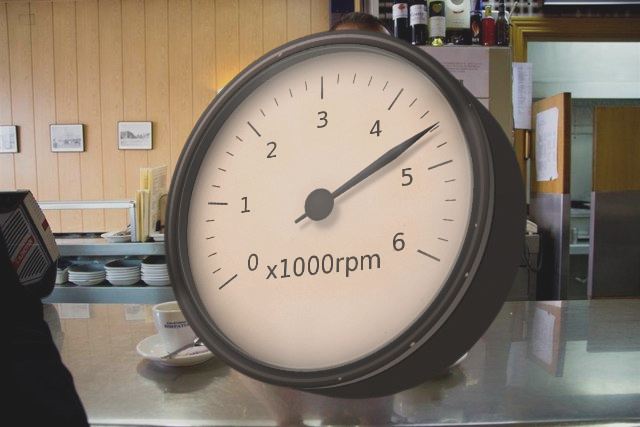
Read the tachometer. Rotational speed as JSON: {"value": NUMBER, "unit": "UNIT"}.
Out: {"value": 4600, "unit": "rpm"}
